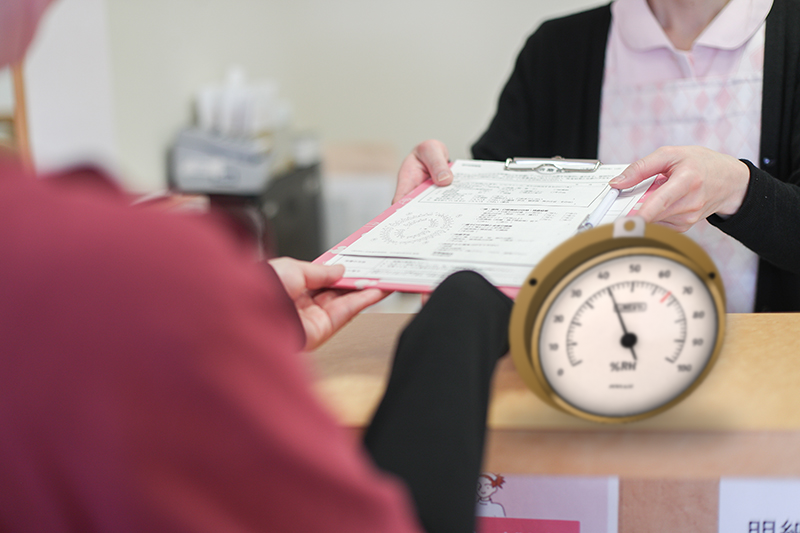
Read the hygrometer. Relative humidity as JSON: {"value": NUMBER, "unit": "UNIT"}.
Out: {"value": 40, "unit": "%"}
